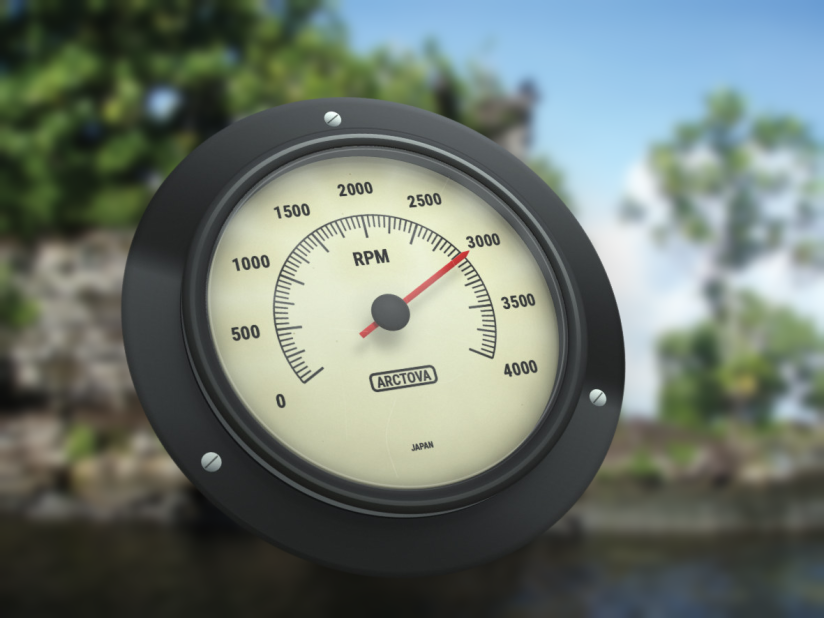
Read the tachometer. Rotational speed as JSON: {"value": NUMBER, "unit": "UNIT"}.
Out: {"value": 3000, "unit": "rpm"}
